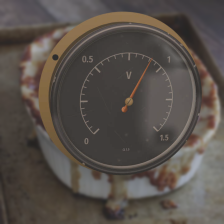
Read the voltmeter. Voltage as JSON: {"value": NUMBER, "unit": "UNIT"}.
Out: {"value": 0.9, "unit": "V"}
